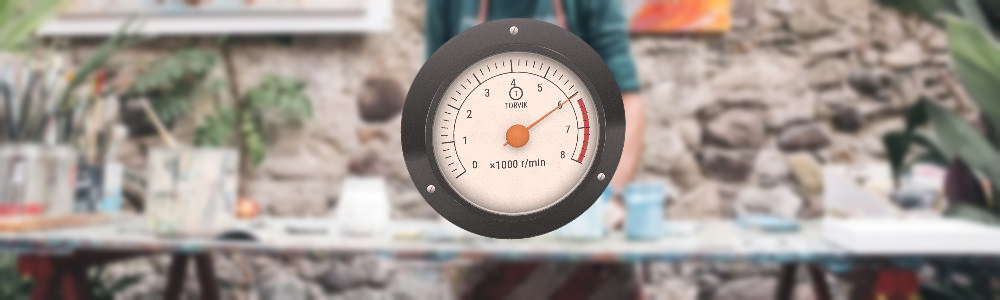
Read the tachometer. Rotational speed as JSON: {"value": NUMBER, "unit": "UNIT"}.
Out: {"value": 6000, "unit": "rpm"}
